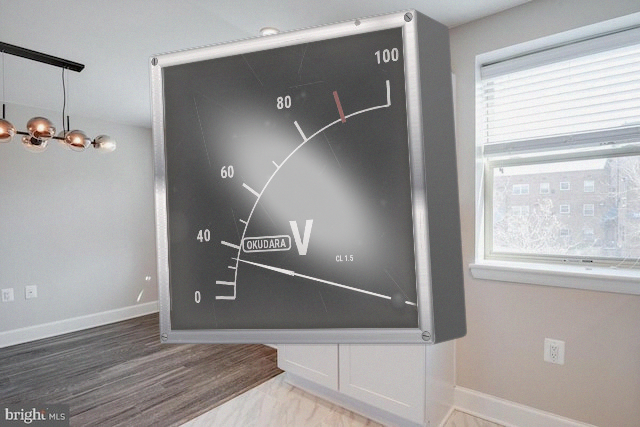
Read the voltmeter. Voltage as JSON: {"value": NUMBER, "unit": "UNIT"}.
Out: {"value": 35, "unit": "V"}
